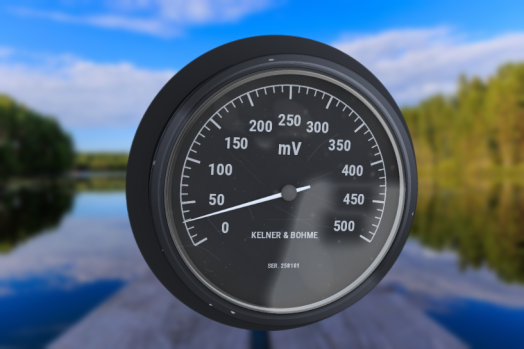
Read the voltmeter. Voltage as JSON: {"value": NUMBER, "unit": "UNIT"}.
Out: {"value": 30, "unit": "mV"}
